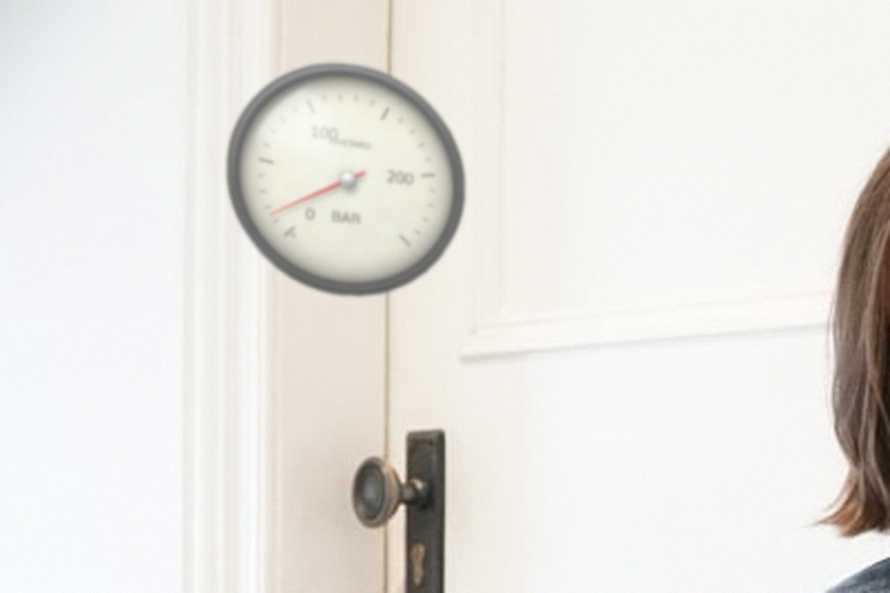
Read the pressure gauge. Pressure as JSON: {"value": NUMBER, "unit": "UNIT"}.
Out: {"value": 15, "unit": "bar"}
